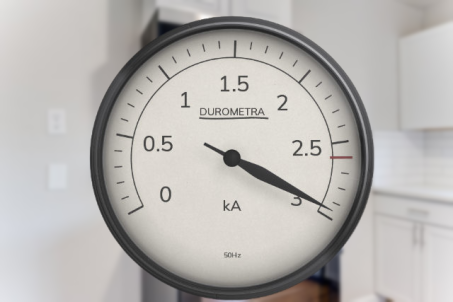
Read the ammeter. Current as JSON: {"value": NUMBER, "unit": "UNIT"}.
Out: {"value": 2.95, "unit": "kA"}
